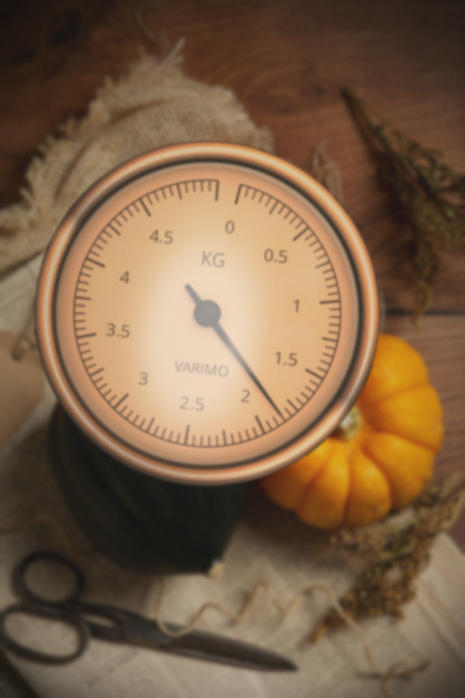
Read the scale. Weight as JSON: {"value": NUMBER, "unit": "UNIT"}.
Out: {"value": 1.85, "unit": "kg"}
